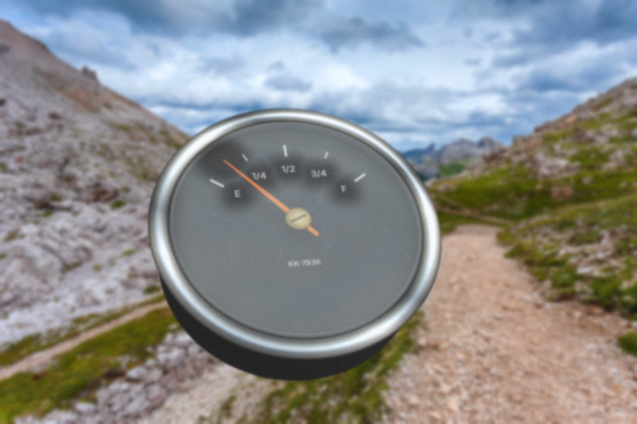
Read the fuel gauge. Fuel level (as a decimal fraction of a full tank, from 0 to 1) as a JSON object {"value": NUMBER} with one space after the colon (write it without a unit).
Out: {"value": 0.125}
